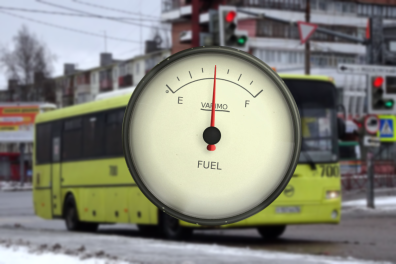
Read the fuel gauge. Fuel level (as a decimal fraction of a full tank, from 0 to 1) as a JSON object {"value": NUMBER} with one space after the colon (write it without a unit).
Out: {"value": 0.5}
